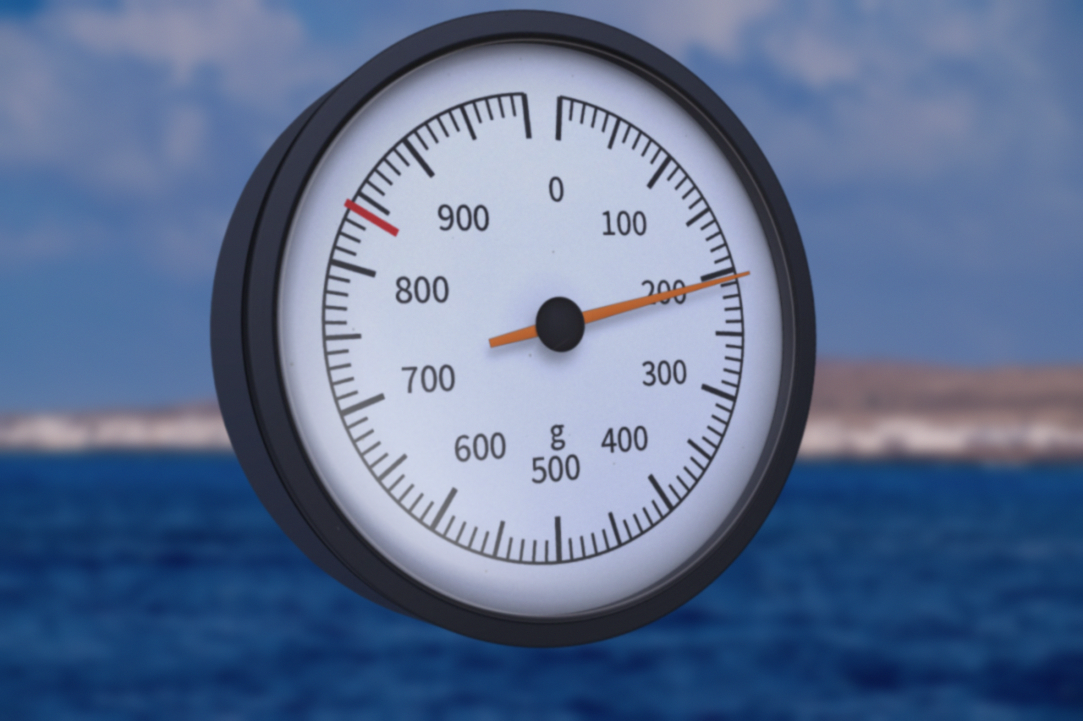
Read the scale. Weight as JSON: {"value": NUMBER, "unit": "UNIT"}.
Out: {"value": 205, "unit": "g"}
